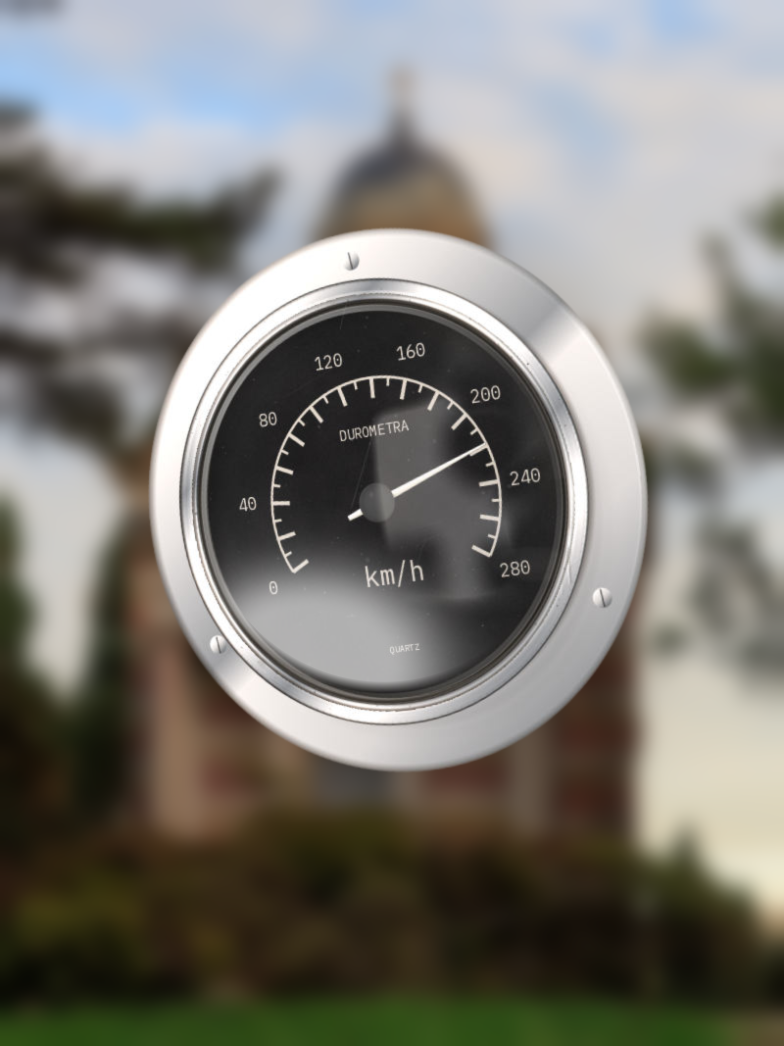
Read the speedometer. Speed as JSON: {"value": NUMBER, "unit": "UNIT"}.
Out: {"value": 220, "unit": "km/h"}
